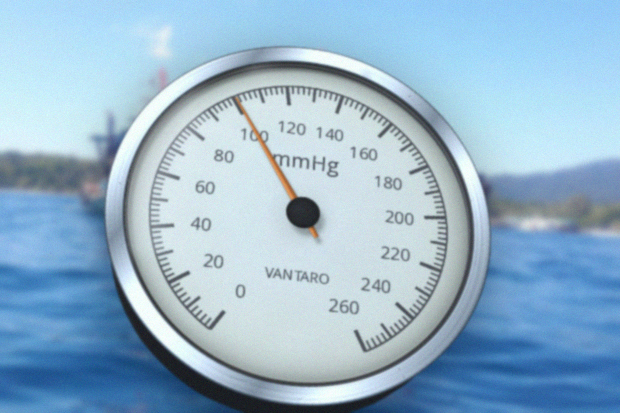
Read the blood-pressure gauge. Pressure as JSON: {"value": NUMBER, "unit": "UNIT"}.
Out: {"value": 100, "unit": "mmHg"}
